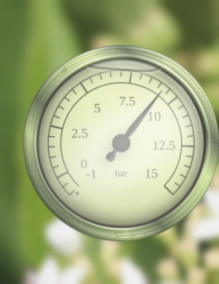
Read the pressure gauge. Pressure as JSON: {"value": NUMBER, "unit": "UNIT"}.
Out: {"value": 9.25, "unit": "bar"}
